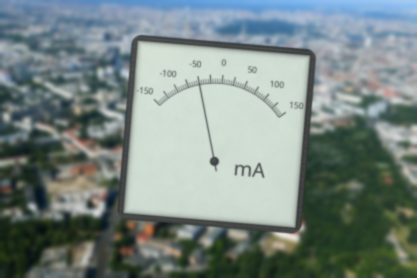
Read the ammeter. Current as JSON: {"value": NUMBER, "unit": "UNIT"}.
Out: {"value": -50, "unit": "mA"}
